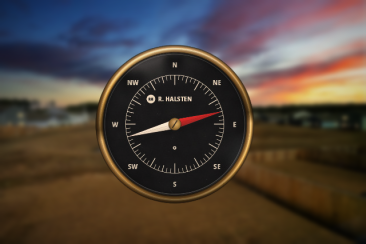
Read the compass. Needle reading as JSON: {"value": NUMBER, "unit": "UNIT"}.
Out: {"value": 75, "unit": "°"}
